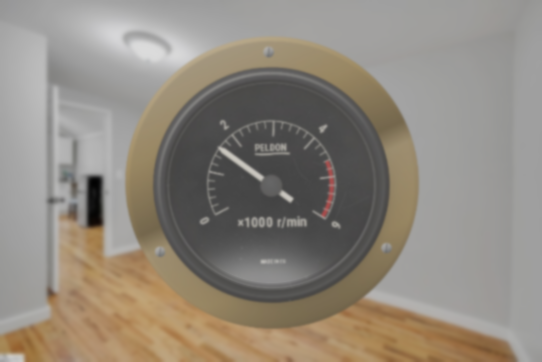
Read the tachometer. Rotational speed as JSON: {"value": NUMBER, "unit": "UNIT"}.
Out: {"value": 1600, "unit": "rpm"}
